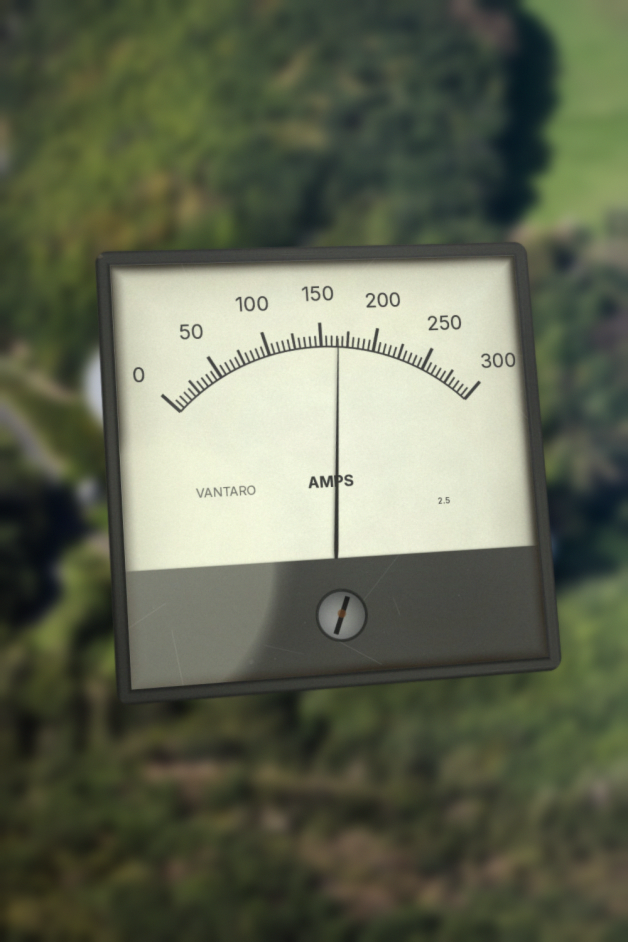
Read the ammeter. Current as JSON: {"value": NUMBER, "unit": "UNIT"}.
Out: {"value": 165, "unit": "A"}
